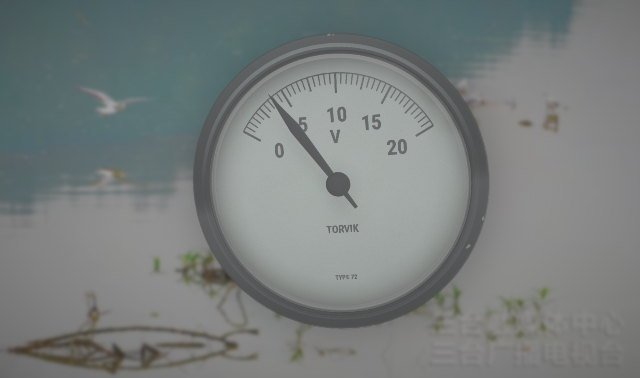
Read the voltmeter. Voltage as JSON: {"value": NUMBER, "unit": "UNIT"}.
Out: {"value": 4, "unit": "V"}
